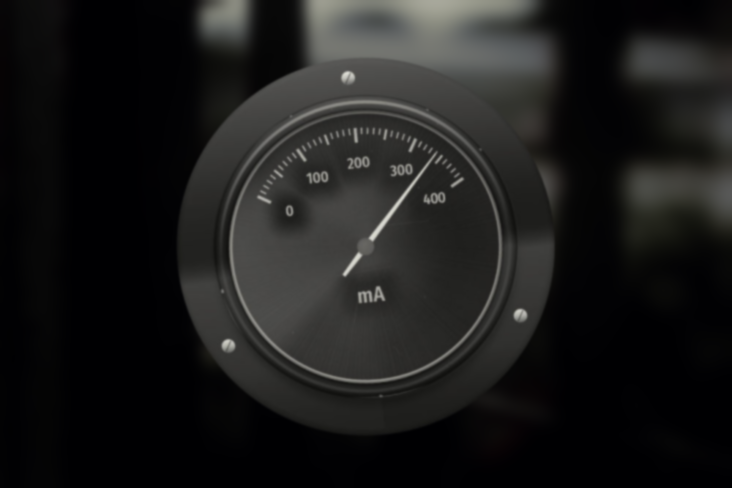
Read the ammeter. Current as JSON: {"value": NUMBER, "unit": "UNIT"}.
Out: {"value": 340, "unit": "mA"}
